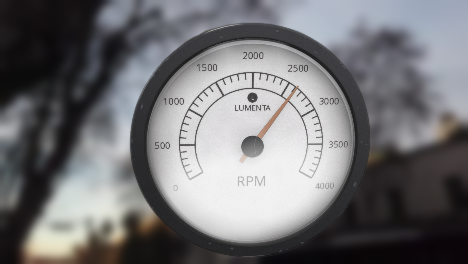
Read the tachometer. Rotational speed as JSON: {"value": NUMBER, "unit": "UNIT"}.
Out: {"value": 2600, "unit": "rpm"}
